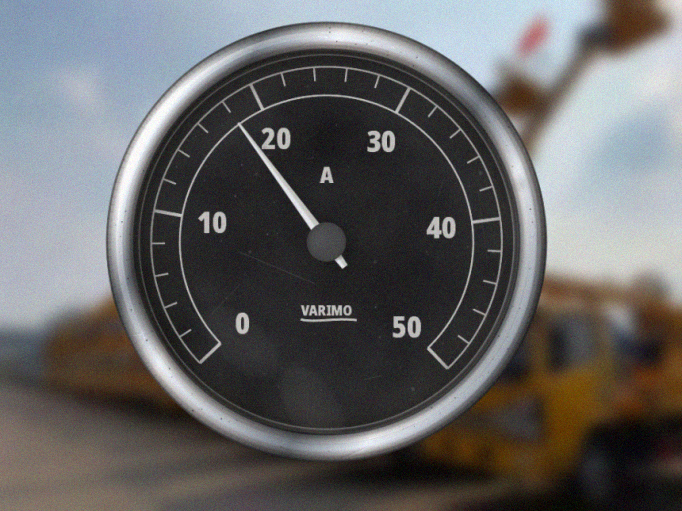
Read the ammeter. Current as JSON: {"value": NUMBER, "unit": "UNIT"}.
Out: {"value": 18, "unit": "A"}
